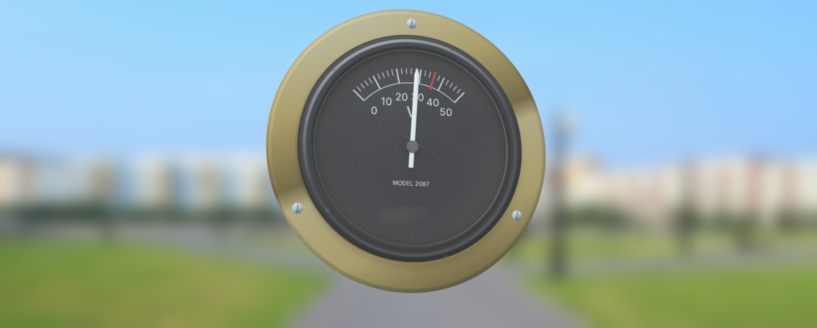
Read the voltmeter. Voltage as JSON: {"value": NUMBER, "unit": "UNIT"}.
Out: {"value": 28, "unit": "V"}
